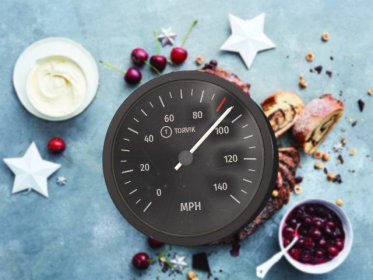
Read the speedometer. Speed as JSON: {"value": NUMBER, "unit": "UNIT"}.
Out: {"value": 95, "unit": "mph"}
